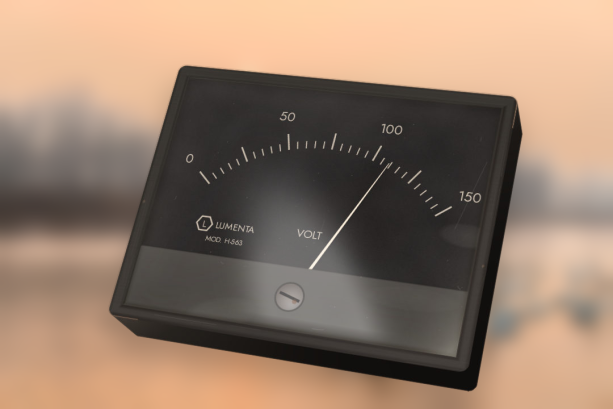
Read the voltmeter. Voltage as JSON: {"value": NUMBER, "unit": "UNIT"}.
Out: {"value": 110, "unit": "V"}
